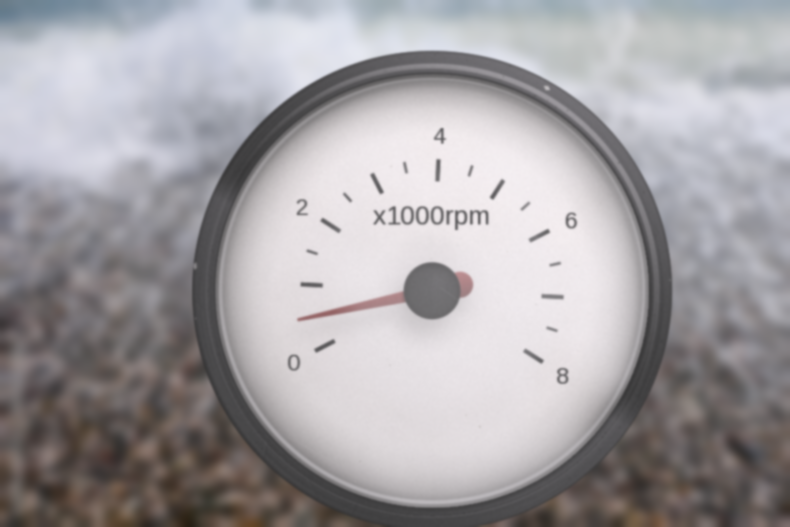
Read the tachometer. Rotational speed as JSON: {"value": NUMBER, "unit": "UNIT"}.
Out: {"value": 500, "unit": "rpm"}
